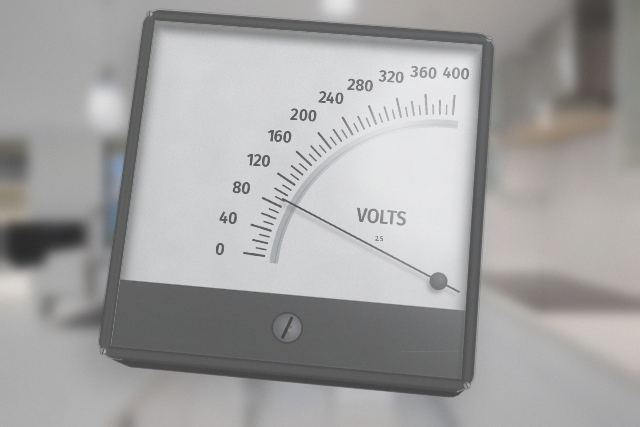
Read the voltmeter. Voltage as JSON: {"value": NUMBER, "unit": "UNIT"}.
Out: {"value": 90, "unit": "V"}
